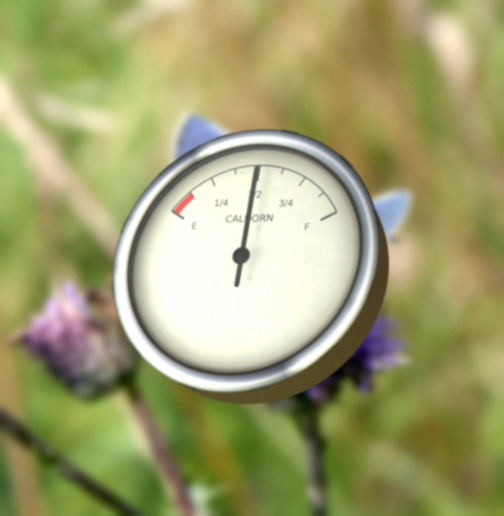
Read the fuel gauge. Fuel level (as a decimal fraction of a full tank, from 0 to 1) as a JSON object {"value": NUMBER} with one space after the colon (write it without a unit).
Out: {"value": 0.5}
